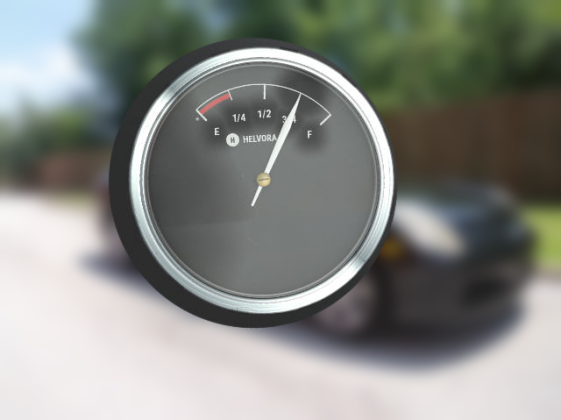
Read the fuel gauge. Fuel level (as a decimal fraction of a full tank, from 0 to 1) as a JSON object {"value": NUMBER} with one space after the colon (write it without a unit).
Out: {"value": 0.75}
